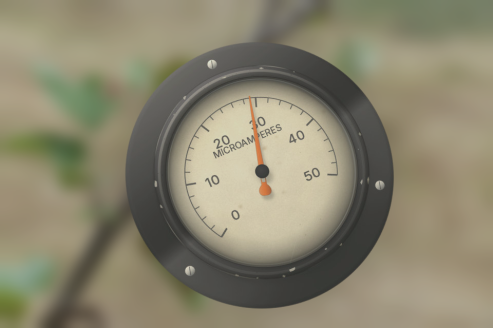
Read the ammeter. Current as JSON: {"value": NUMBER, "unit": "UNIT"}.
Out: {"value": 29, "unit": "µA"}
